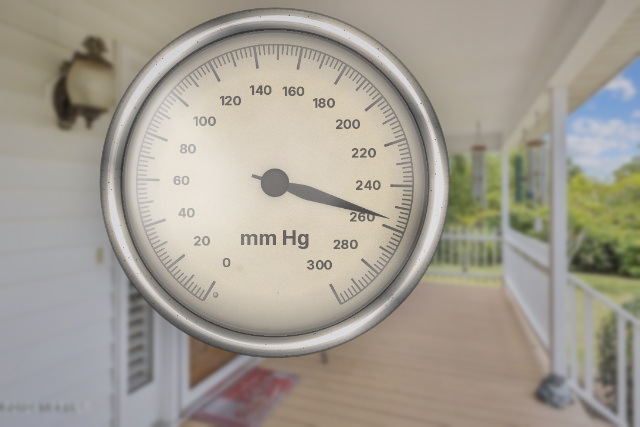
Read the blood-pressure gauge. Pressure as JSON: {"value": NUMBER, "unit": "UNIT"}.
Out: {"value": 256, "unit": "mmHg"}
